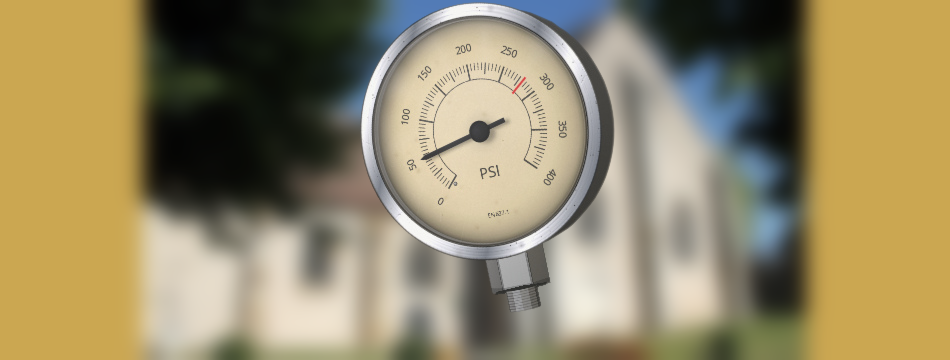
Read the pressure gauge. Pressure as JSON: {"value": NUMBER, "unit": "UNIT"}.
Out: {"value": 50, "unit": "psi"}
